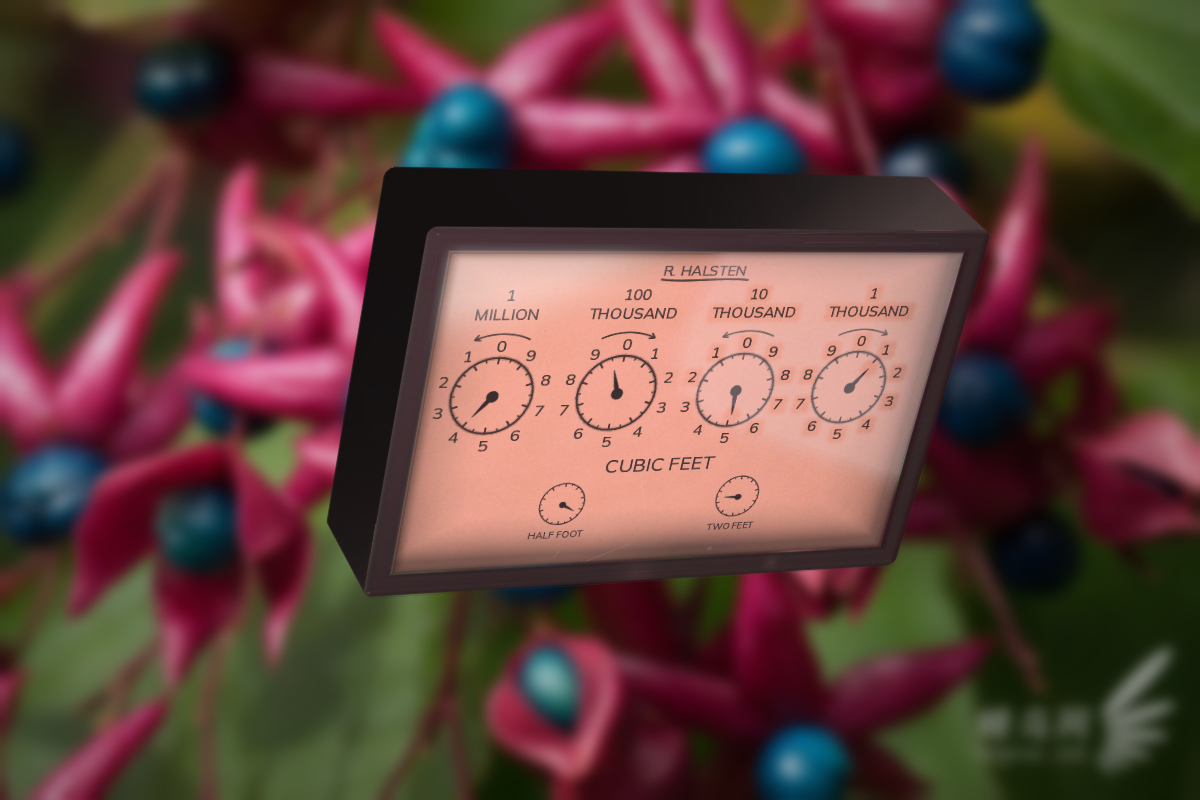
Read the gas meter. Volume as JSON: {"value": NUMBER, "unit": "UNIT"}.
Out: {"value": 395100, "unit": "ft³"}
